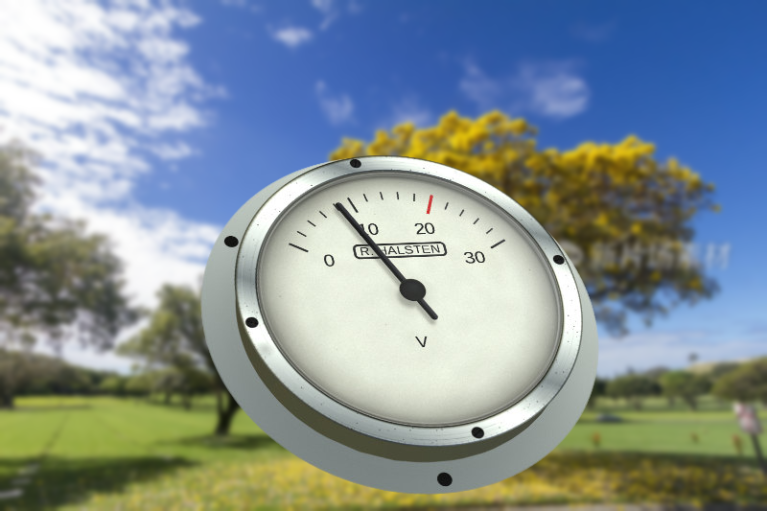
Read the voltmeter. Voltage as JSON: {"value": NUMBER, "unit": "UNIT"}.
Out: {"value": 8, "unit": "V"}
